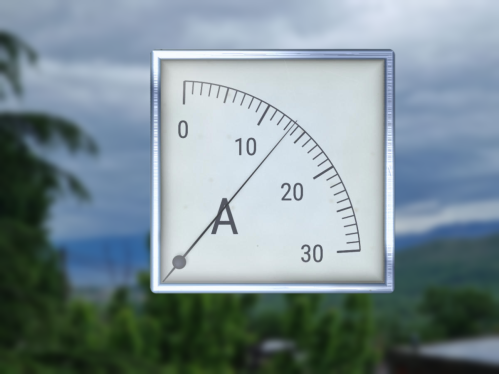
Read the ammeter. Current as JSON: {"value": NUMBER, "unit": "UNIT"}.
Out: {"value": 13.5, "unit": "A"}
